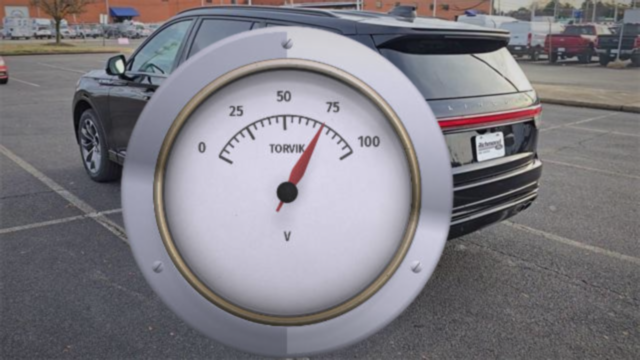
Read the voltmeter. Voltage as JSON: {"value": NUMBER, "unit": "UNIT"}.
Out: {"value": 75, "unit": "V"}
